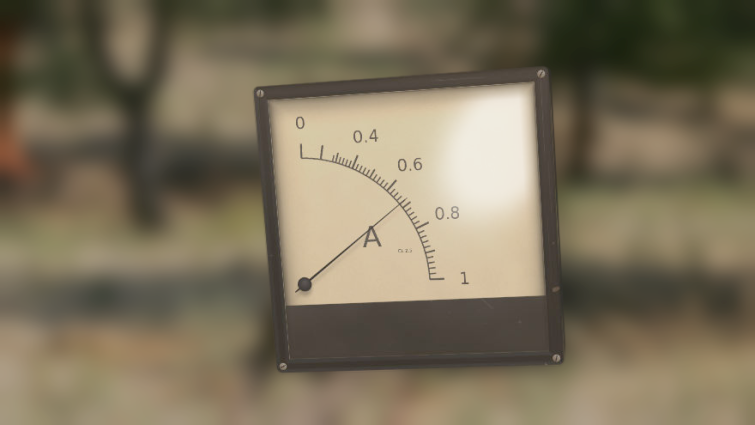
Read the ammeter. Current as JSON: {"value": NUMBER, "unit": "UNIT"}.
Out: {"value": 0.68, "unit": "A"}
